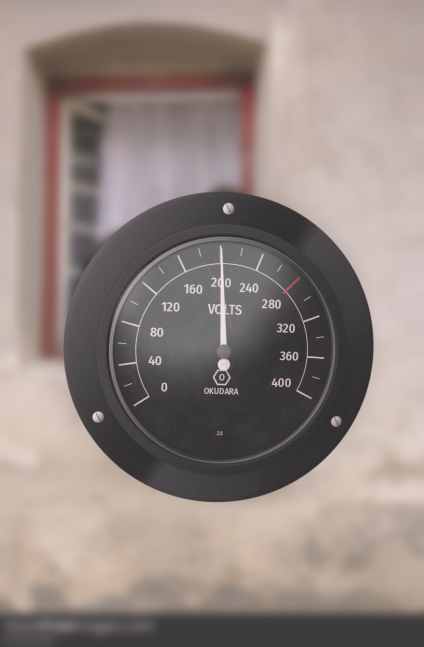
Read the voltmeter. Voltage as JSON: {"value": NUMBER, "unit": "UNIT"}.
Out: {"value": 200, "unit": "V"}
